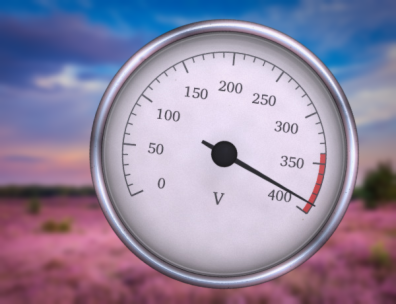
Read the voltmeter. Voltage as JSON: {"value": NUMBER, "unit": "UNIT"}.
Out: {"value": 390, "unit": "V"}
